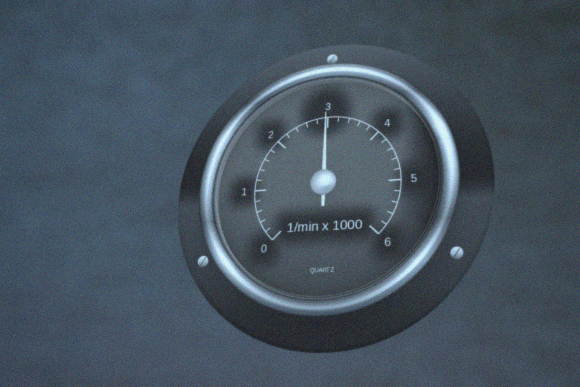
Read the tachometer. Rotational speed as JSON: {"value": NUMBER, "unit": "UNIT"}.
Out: {"value": 3000, "unit": "rpm"}
